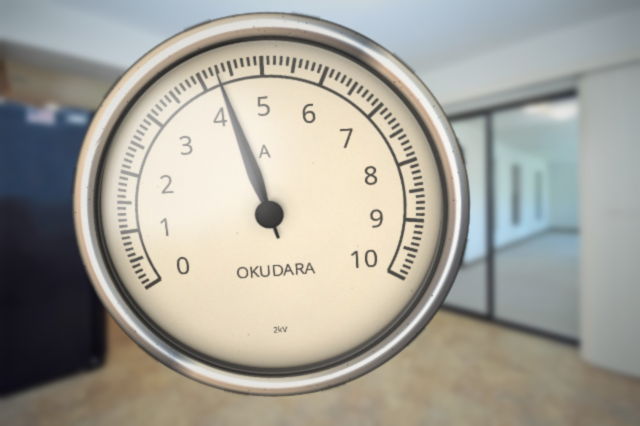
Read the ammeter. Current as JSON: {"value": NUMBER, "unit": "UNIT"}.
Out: {"value": 4.3, "unit": "A"}
